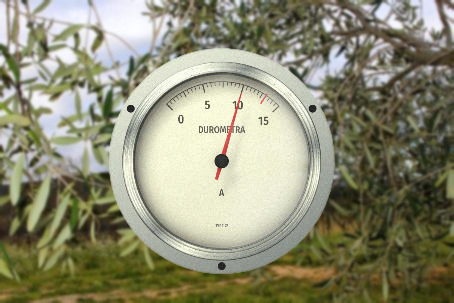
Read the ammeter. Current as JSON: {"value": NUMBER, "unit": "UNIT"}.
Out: {"value": 10, "unit": "A"}
